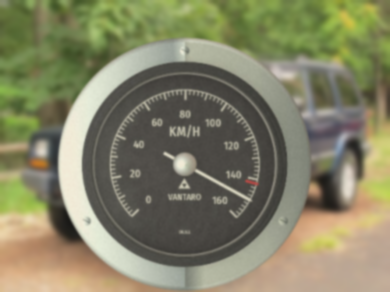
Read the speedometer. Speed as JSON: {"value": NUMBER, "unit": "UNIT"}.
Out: {"value": 150, "unit": "km/h"}
